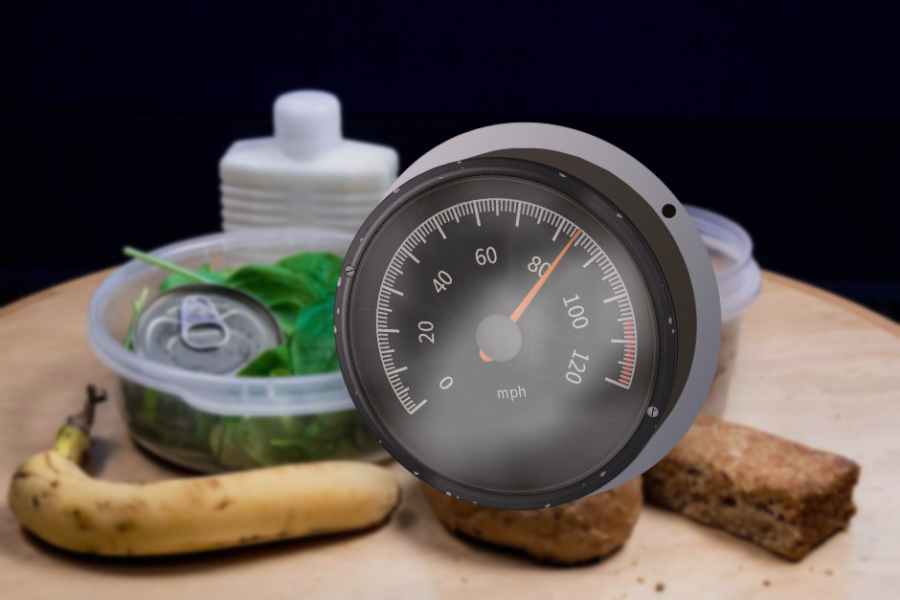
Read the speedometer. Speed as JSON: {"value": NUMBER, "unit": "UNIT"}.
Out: {"value": 84, "unit": "mph"}
